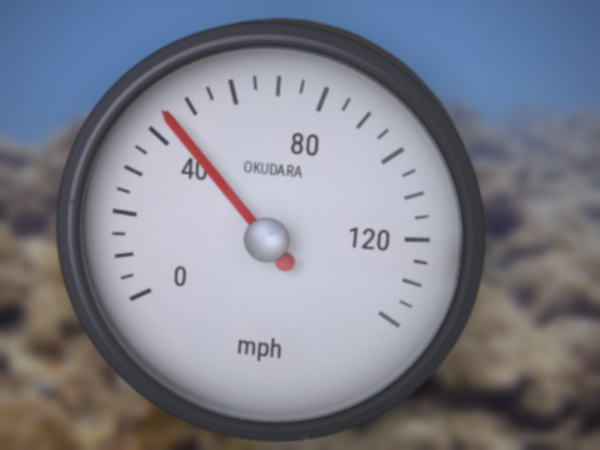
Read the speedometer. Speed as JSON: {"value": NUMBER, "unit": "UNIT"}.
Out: {"value": 45, "unit": "mph"}
